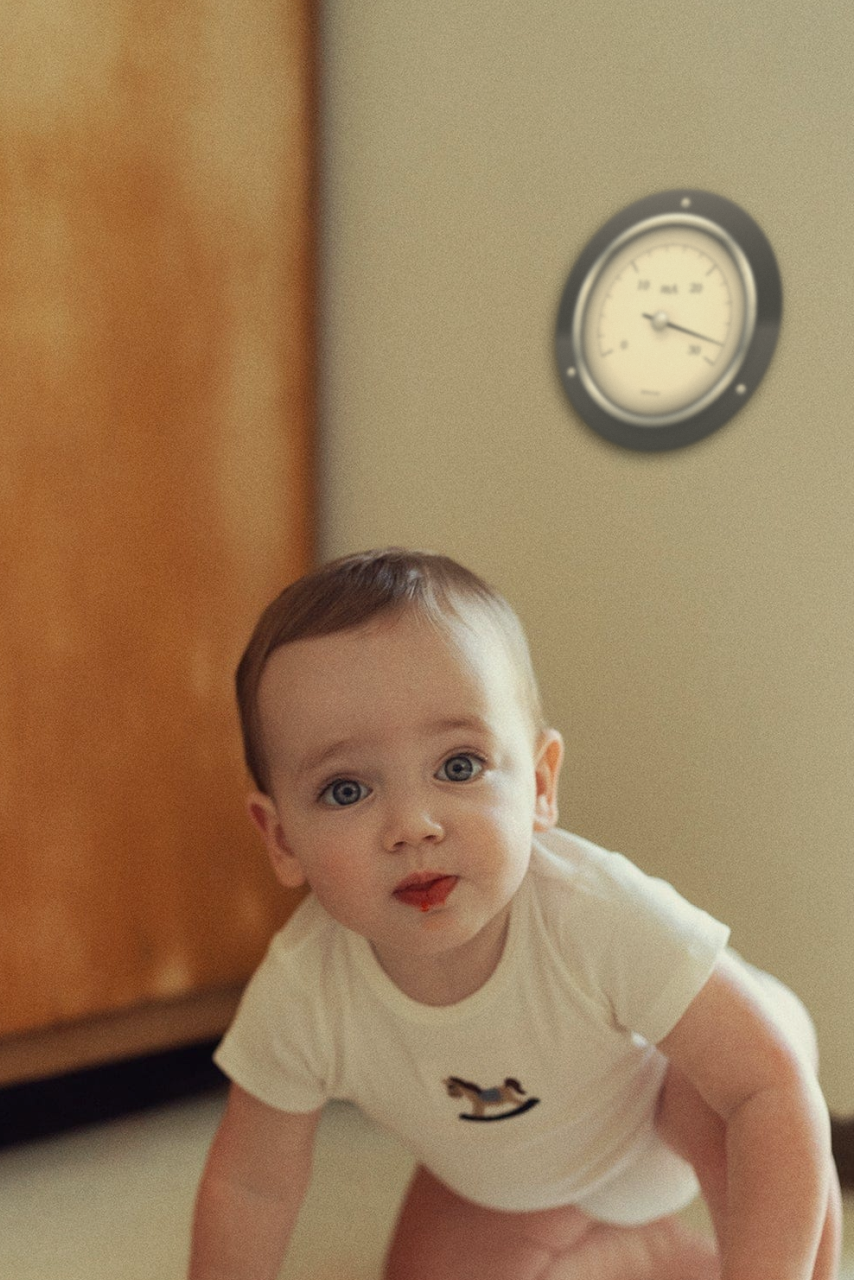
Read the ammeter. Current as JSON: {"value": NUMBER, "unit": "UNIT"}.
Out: {"value": 28, "unit": "mA"}
